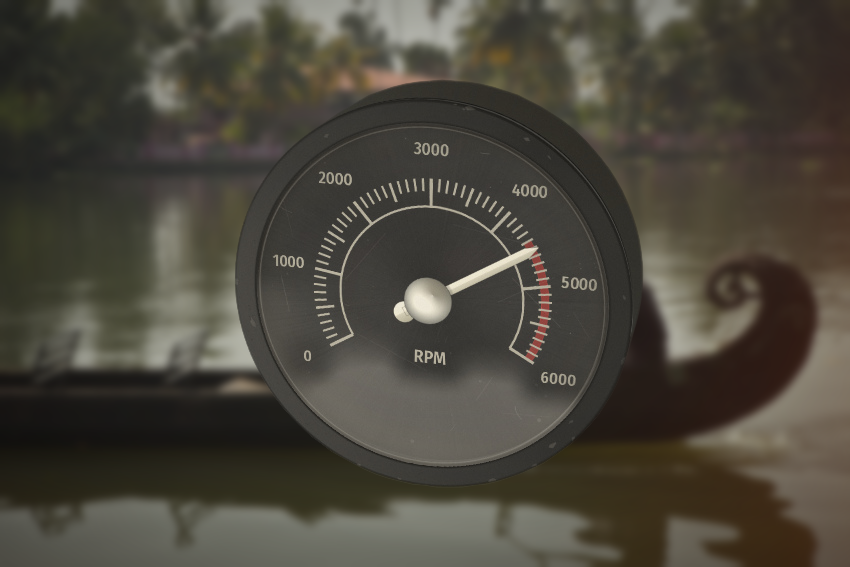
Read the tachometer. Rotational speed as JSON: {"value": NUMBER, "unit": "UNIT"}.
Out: {"value": 4500, "unit": "rpm"}
